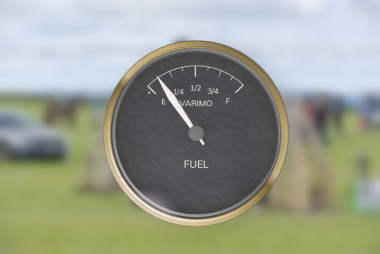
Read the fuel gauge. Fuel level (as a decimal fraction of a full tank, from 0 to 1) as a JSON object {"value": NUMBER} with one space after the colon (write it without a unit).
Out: {"value": 0.125}
